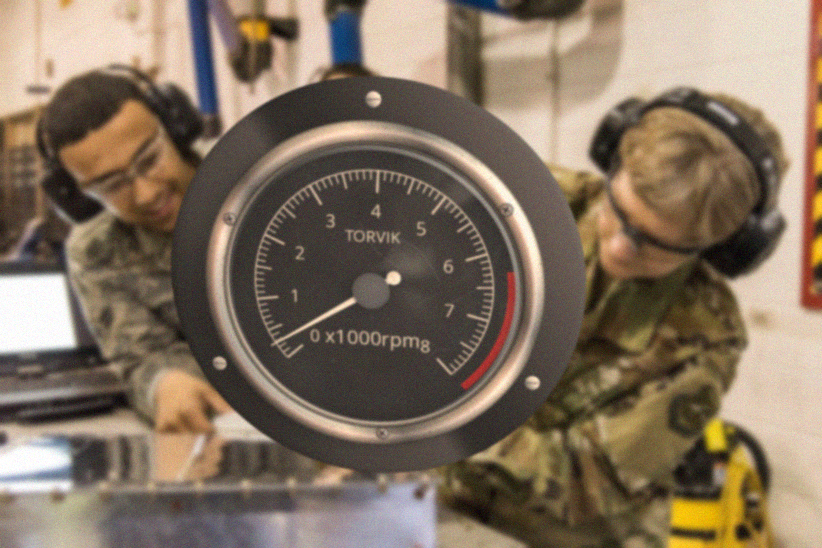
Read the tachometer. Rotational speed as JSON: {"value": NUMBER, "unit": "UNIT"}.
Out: {"value": 300, "unit": "rpm"}
